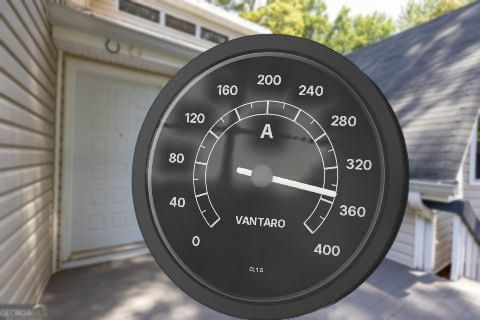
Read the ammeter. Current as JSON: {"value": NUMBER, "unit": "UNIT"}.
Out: {"value": 350, "unit": "A"}
